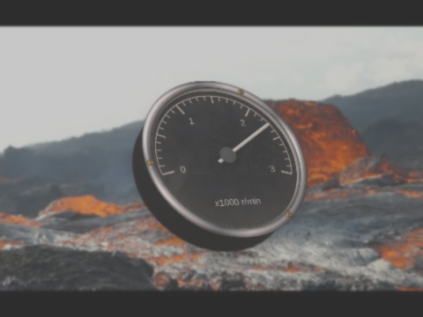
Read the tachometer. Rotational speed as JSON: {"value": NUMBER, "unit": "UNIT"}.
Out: {"value": 2300, "unit": "rpm"}
